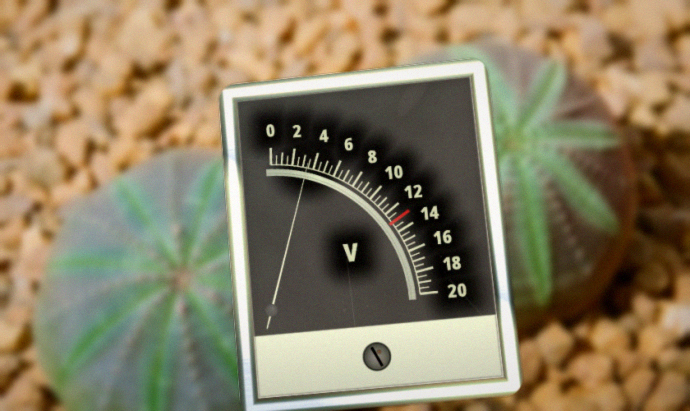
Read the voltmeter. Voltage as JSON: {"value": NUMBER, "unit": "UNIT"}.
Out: {"value": 3.5, "unit": "V"}
